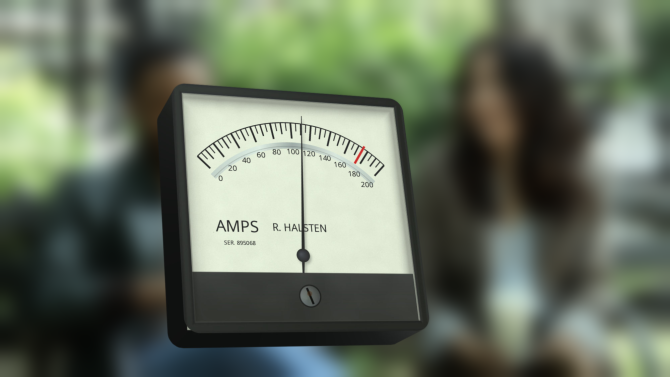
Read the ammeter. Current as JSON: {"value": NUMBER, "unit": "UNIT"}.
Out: {"value": 110, "unit": "A"}
